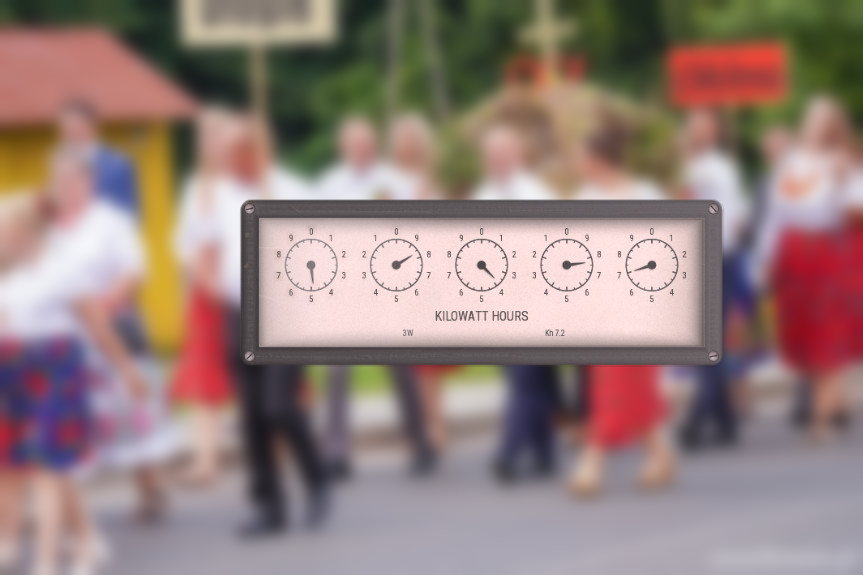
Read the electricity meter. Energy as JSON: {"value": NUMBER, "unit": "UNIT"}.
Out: {"value": 48377, "unit": "kWh"}
